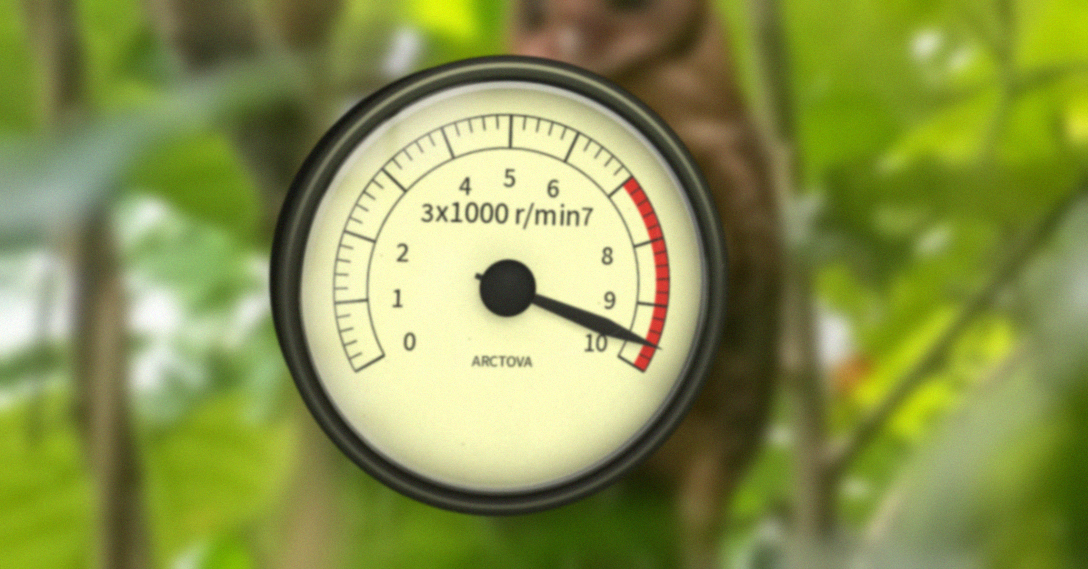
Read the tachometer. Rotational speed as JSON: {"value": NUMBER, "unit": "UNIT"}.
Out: {"value": 9600, "unit": "rpm"}
